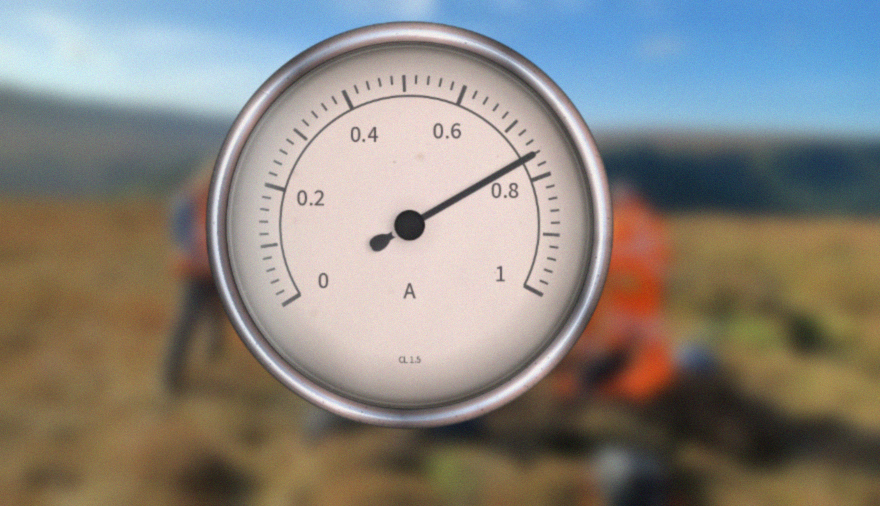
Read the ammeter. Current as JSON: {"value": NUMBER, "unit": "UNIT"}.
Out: {"value": 0.76, "unit": "A"}
